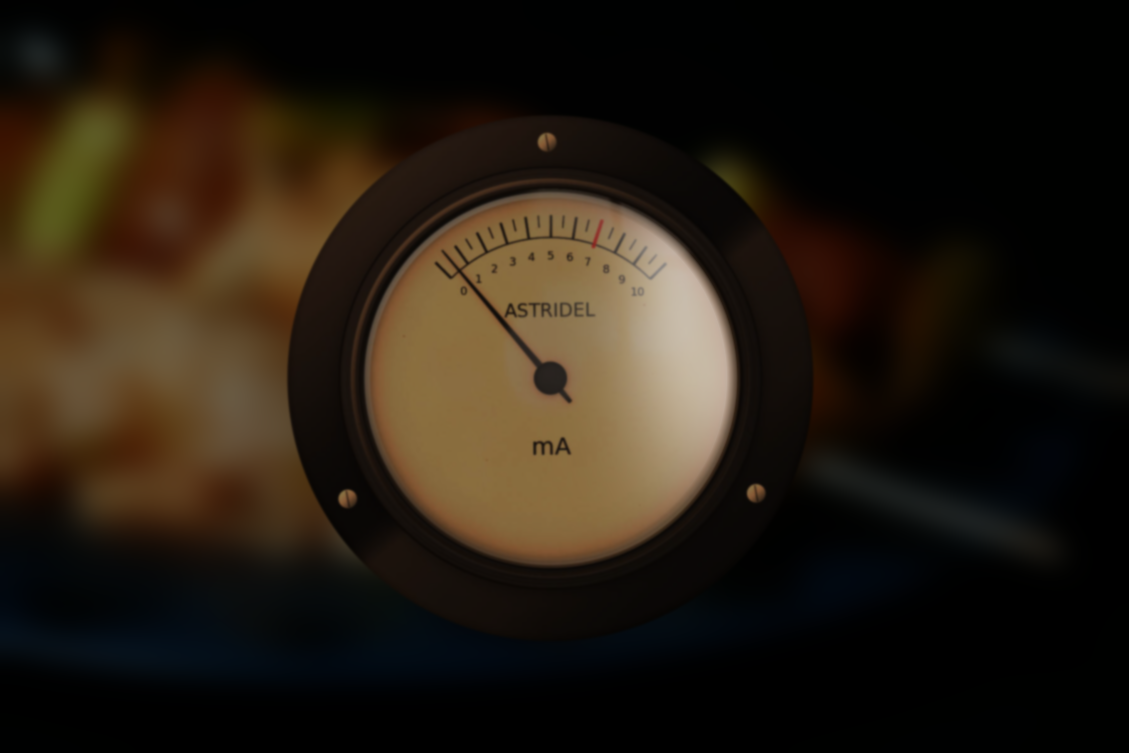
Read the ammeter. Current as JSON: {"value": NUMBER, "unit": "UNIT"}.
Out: {"value": 0.5, "unit": "mA"}
